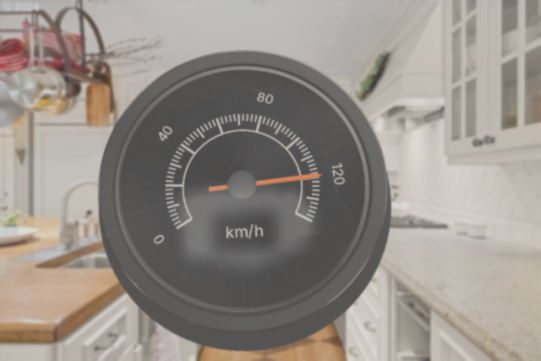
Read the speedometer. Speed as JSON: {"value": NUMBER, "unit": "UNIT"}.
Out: {"value": 120, "unit": "km/h"}
